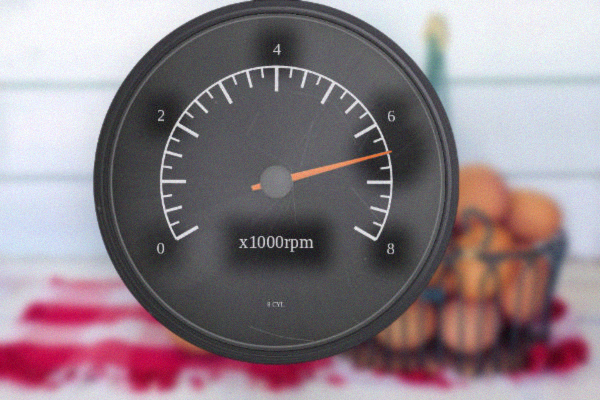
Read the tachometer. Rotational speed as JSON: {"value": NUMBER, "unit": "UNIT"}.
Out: {"value": 6500, "unit": "rpm"}
